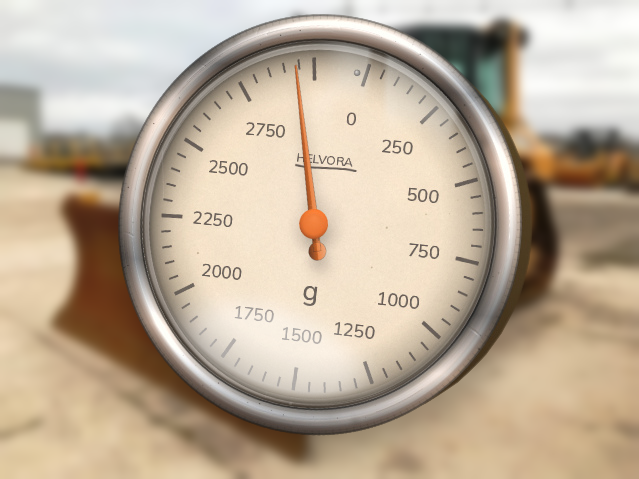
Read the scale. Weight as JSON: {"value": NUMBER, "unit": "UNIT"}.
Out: {"value": 2950, "unit": "g"}
